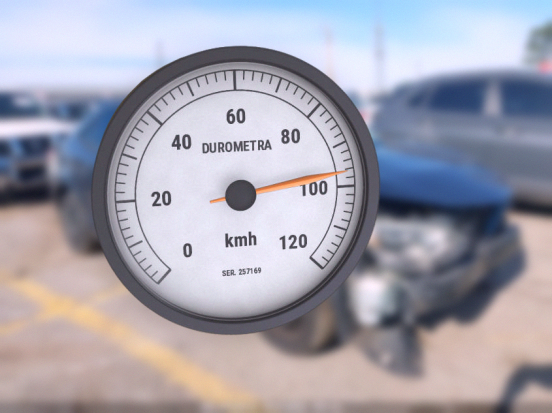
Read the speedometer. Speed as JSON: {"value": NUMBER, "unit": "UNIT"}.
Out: {"value": 96, "unit": "km/h"}
